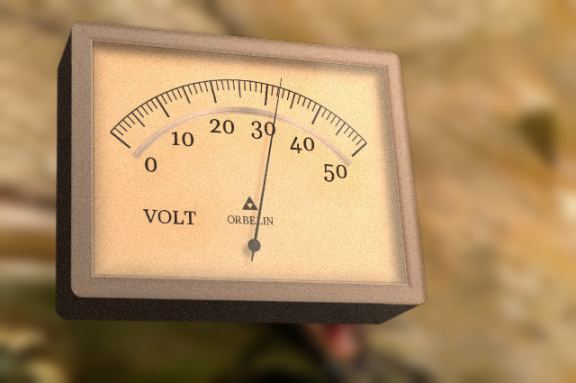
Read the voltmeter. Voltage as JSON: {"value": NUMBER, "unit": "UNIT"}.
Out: {"value": 32, "unit": "V"}
